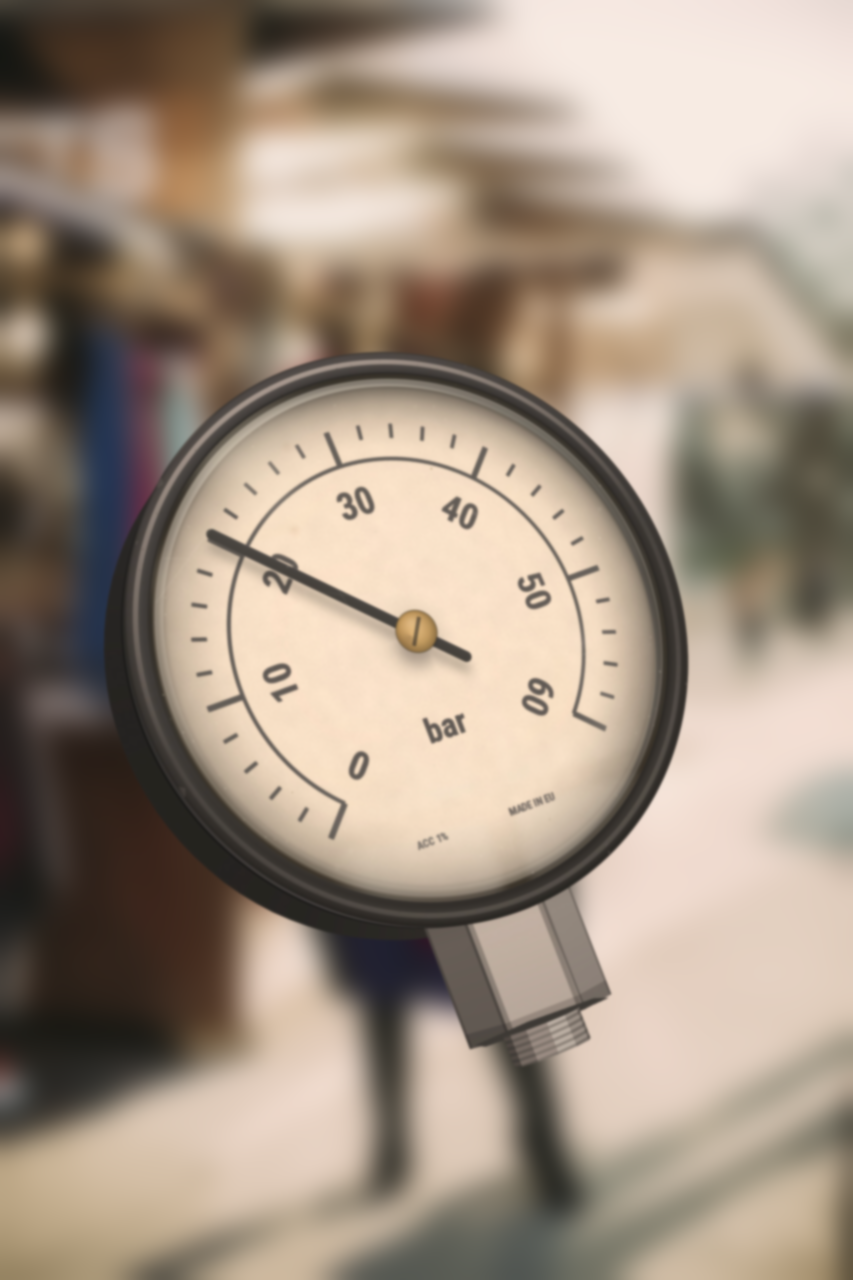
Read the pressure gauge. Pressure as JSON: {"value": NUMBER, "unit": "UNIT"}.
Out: {"value": 20, "unit": "bar"}
